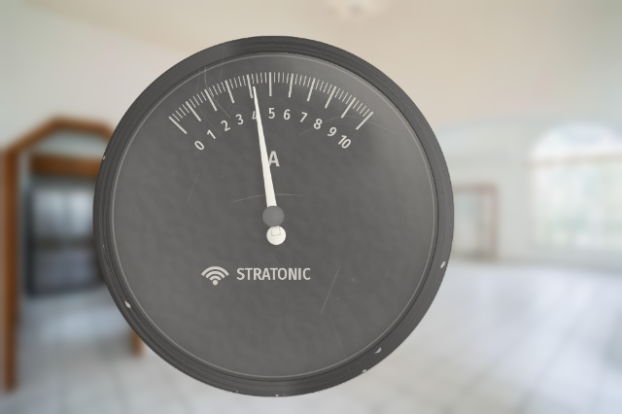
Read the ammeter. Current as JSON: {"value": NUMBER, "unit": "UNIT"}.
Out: {"value": 4.2, "unit": "A"}
